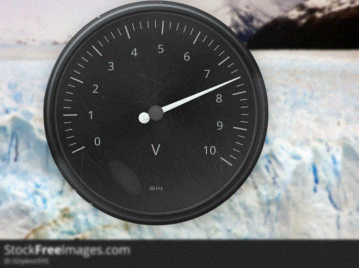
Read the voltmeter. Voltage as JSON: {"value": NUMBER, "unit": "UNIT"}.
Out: {"value": 7.6, "unit": "V"}
